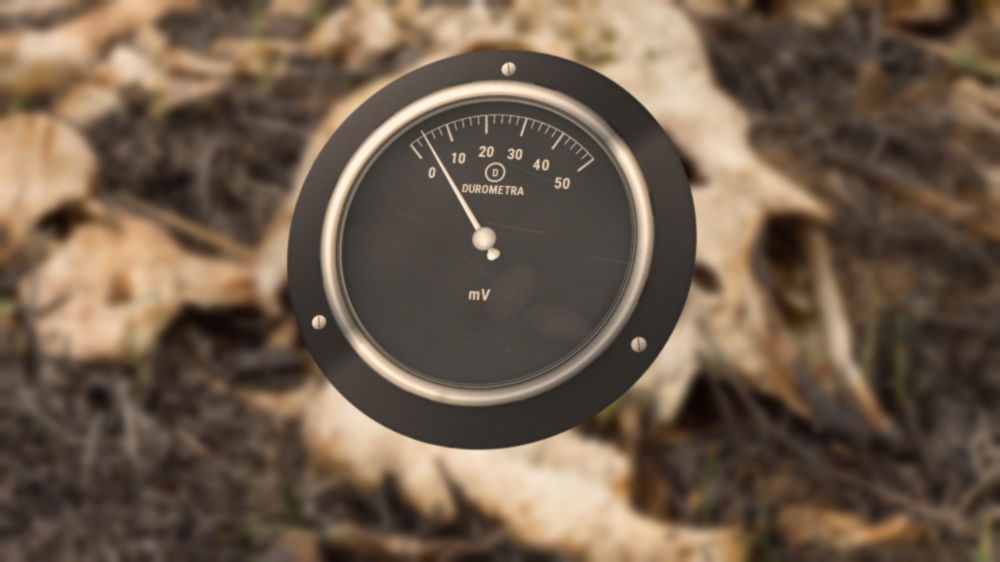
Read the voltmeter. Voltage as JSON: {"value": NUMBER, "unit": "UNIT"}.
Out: {"value": 4, "unit": "mV"}
